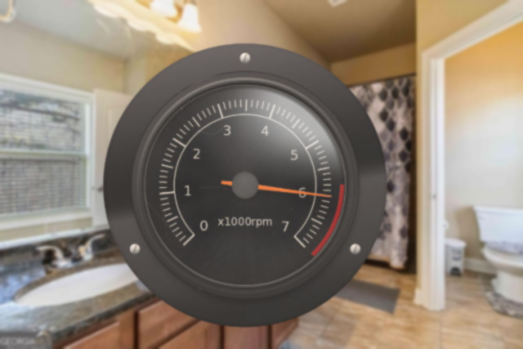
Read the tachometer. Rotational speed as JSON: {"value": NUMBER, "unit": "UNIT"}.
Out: {"value": 6000, "unit": "rpm"}
